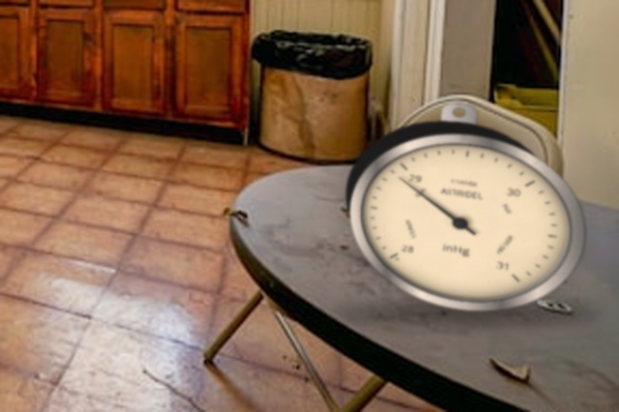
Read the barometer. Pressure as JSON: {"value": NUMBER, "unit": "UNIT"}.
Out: {"value": 28.9, "unit": "inHg"}
